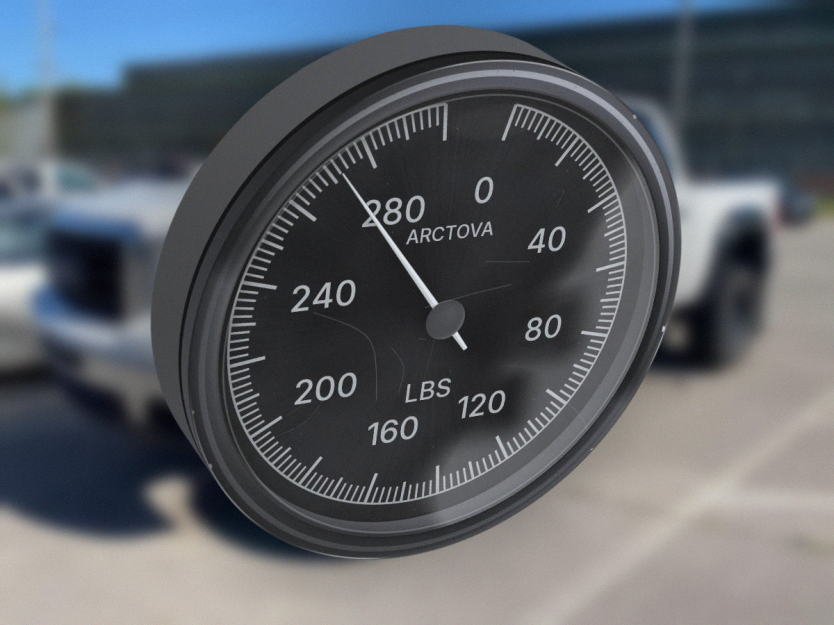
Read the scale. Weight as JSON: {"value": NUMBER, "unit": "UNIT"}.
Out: {"value": 272, "unit": "lb"}
